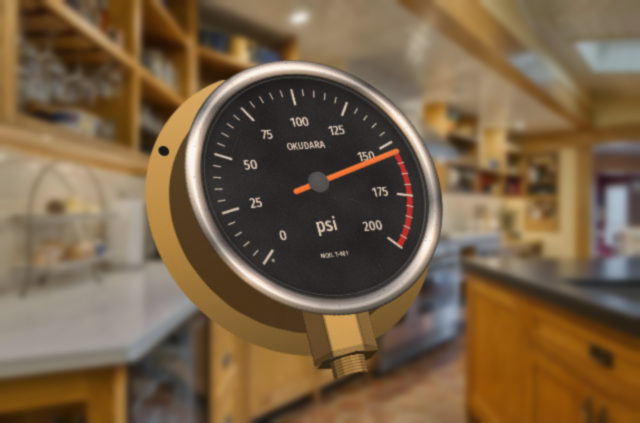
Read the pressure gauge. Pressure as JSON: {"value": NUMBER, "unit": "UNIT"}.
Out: {"value": 155, "unit": "psi"}
